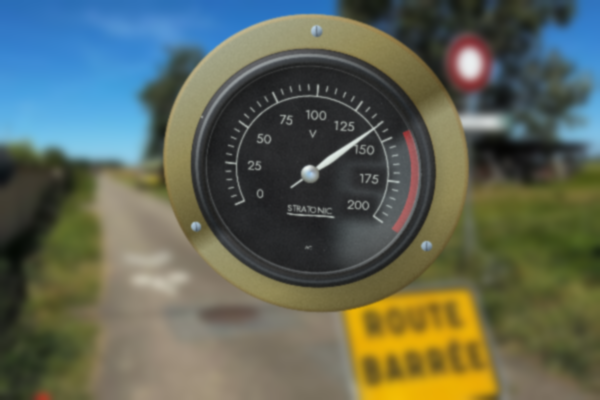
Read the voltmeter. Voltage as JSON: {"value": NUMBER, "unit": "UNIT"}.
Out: {"value": 140, "unit": "V"}
